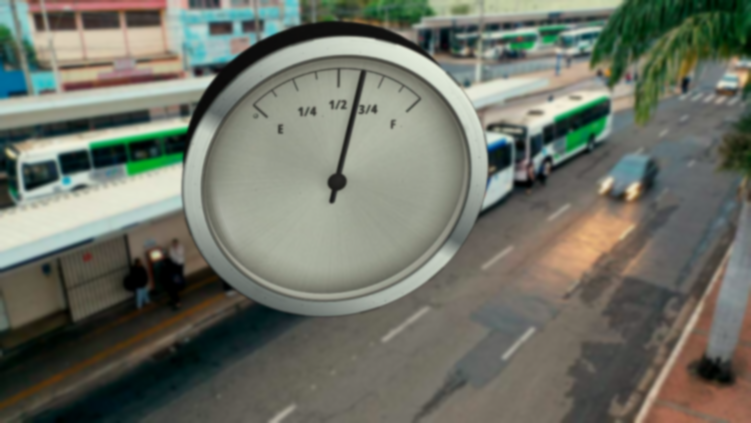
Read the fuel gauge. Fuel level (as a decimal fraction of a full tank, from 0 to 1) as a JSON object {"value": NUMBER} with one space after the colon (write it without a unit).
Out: {"value": 0.625}
